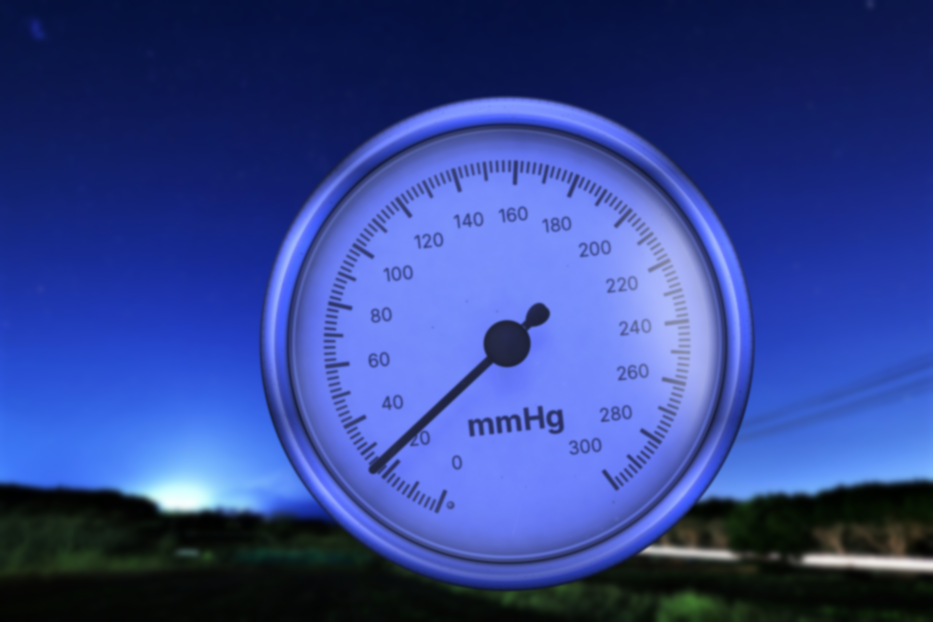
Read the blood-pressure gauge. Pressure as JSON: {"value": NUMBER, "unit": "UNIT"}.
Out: {"value": 24, "unit": "mmHg"}
